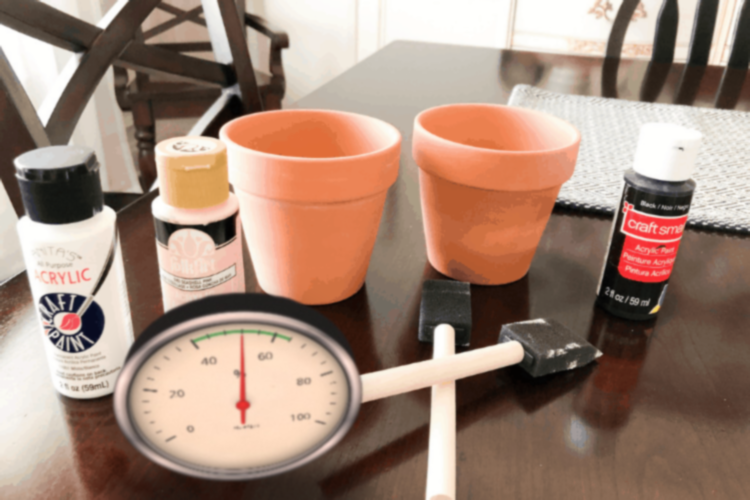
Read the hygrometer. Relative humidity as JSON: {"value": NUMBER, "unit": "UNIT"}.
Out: {"value": 52, "unit": "%"}
